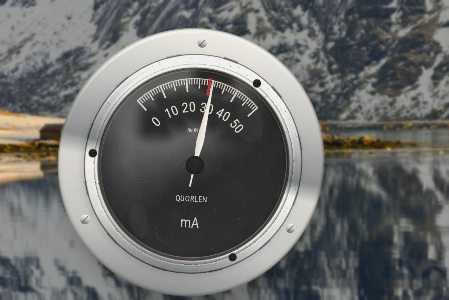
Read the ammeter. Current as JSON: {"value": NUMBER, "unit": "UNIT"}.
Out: {"value": 30, "unit": "mA"}
